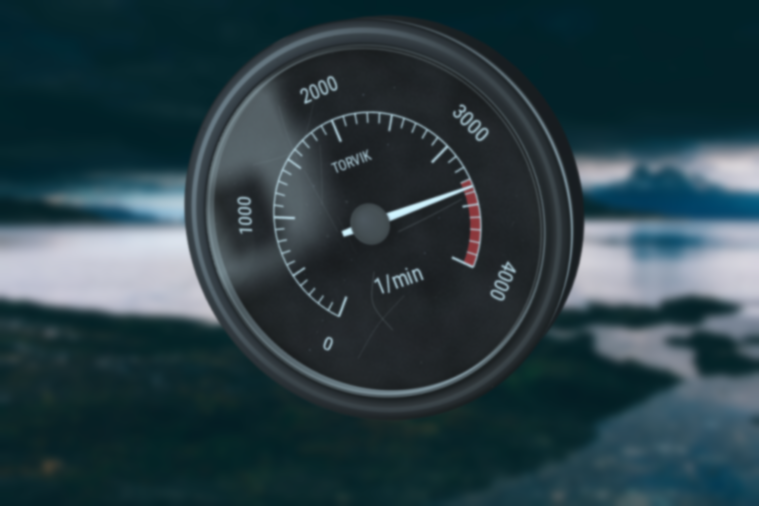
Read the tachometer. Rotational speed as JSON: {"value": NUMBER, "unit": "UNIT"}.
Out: {"value": 3350, "unit": "rpm"}
